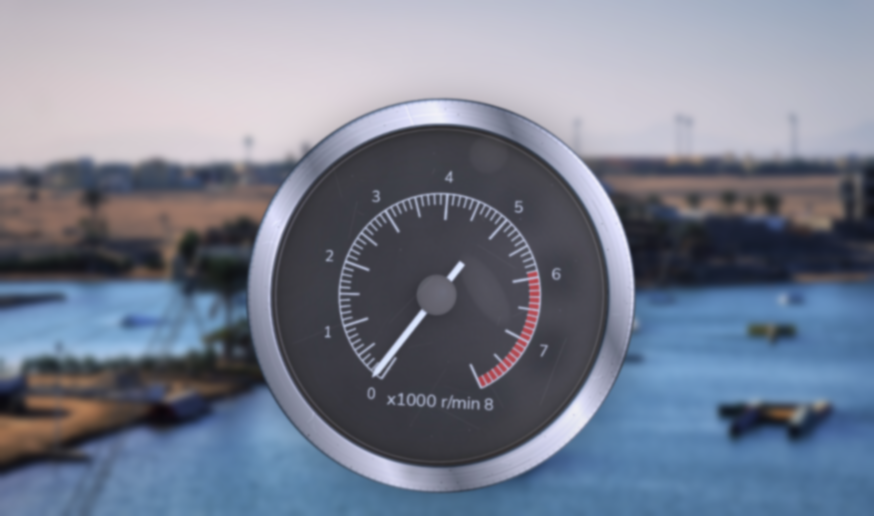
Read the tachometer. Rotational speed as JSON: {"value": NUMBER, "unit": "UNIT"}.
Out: {"value": 100, "unit": "rpm"}
